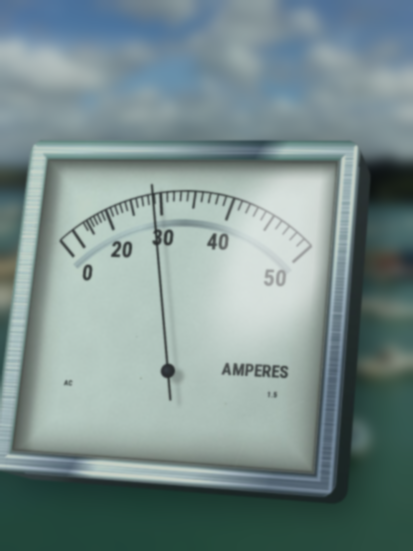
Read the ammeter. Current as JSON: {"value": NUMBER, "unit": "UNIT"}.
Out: {"value": 29, "unit": "A"}
